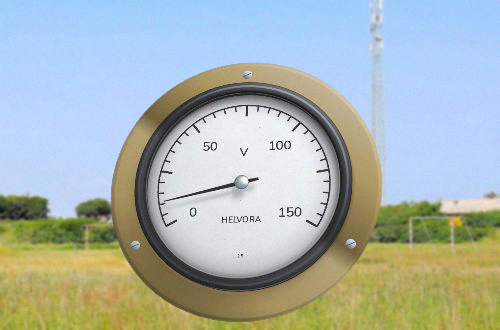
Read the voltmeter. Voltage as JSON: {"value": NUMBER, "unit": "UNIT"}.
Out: {"value": 10, "unit": "V"}
